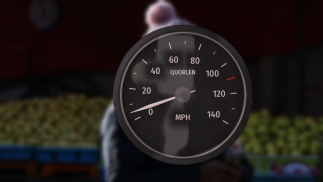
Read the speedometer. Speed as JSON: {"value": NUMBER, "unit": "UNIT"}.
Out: {"value": 5, "unit": "mph"}
